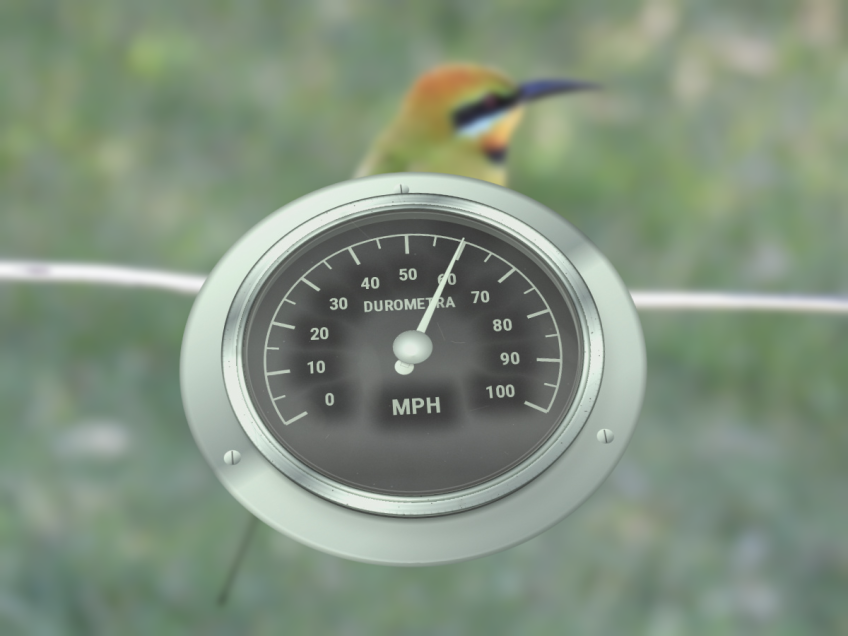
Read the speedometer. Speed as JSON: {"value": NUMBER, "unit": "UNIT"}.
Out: {"value": 60, "unit": "mph"}
